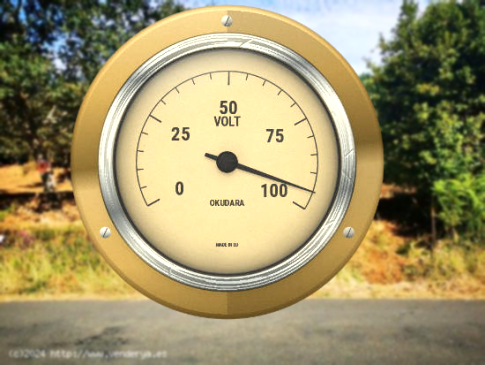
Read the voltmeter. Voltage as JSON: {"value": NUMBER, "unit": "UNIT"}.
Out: {"value": 95, "unit": "V"}
